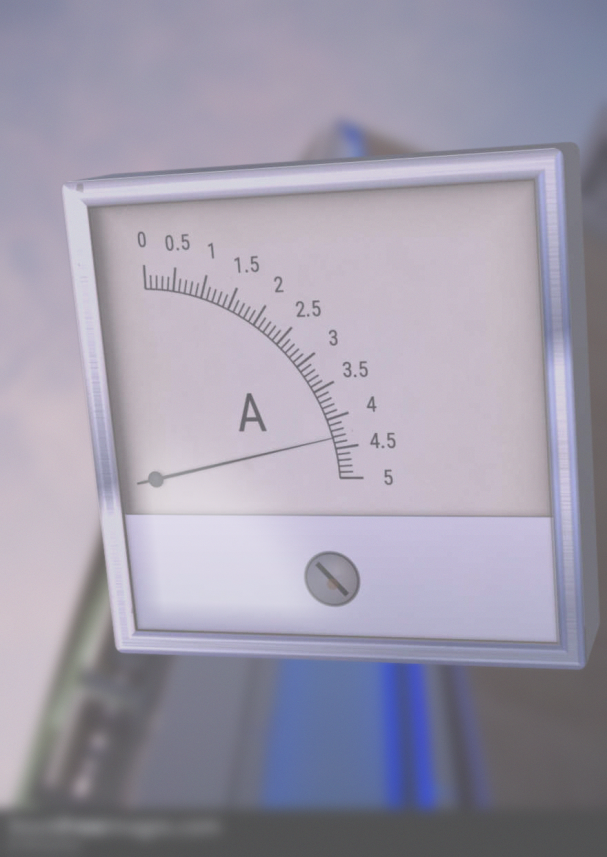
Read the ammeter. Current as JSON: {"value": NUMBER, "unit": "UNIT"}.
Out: {"value": 4.3, "unit": "A"}
